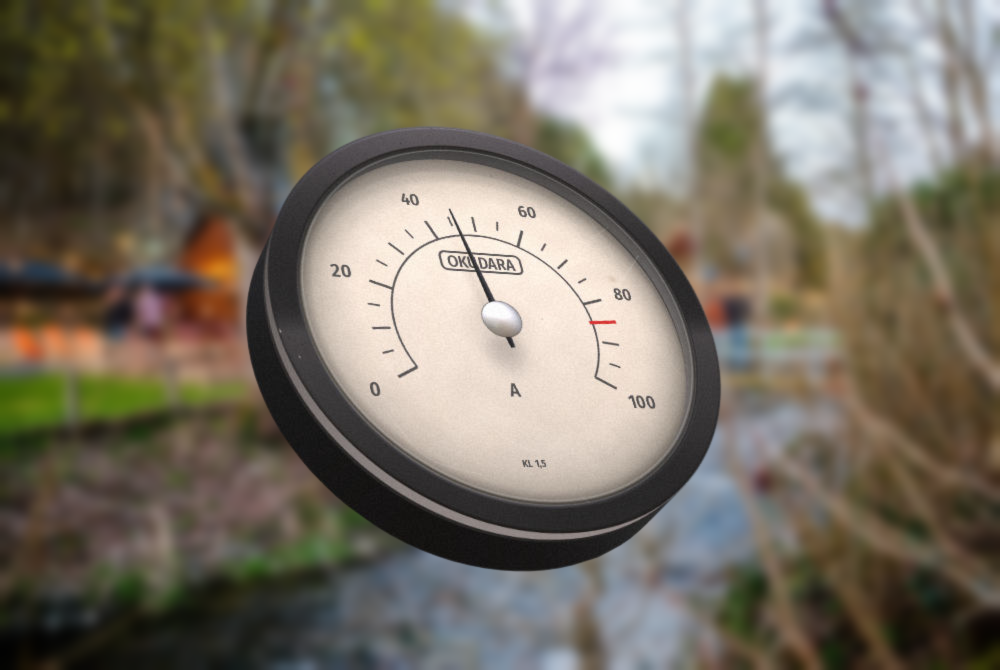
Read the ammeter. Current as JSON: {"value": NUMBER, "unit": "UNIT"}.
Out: {"value": 45, "unit": "A"}
